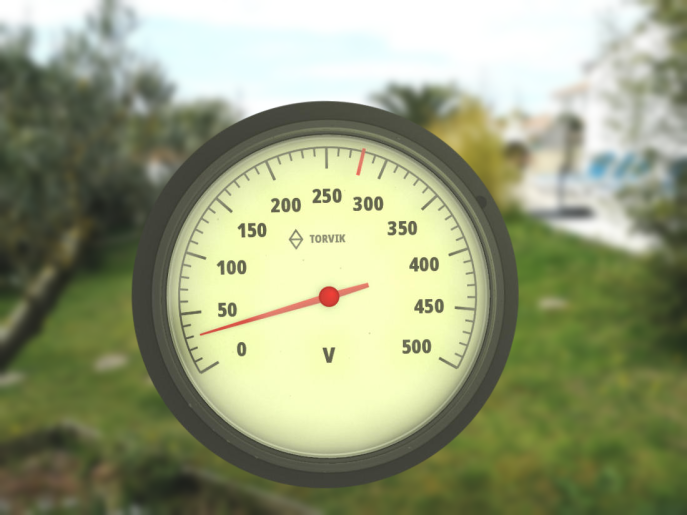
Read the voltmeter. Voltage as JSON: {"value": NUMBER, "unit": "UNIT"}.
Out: {"value": 30, "unit": "V"}
